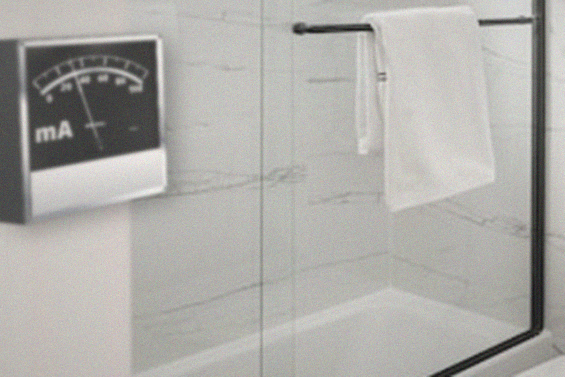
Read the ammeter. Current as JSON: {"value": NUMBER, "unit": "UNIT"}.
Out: {"value": 30, "unit": "mA"}
